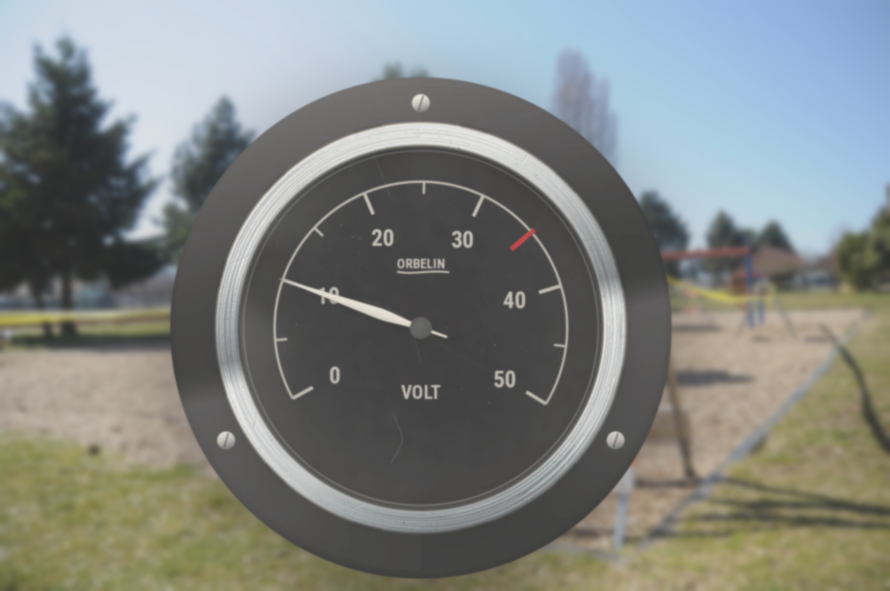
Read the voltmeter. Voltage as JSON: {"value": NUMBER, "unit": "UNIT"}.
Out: {"value": 10, "unit": "V"}
